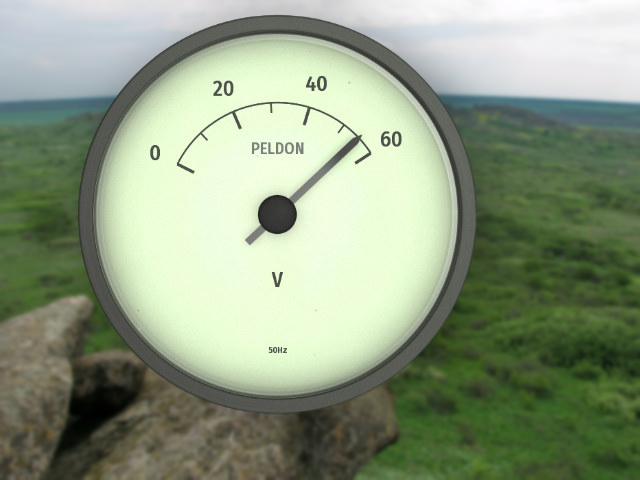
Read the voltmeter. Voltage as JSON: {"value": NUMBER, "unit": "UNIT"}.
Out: {"value": 55, "unit": "V"}
